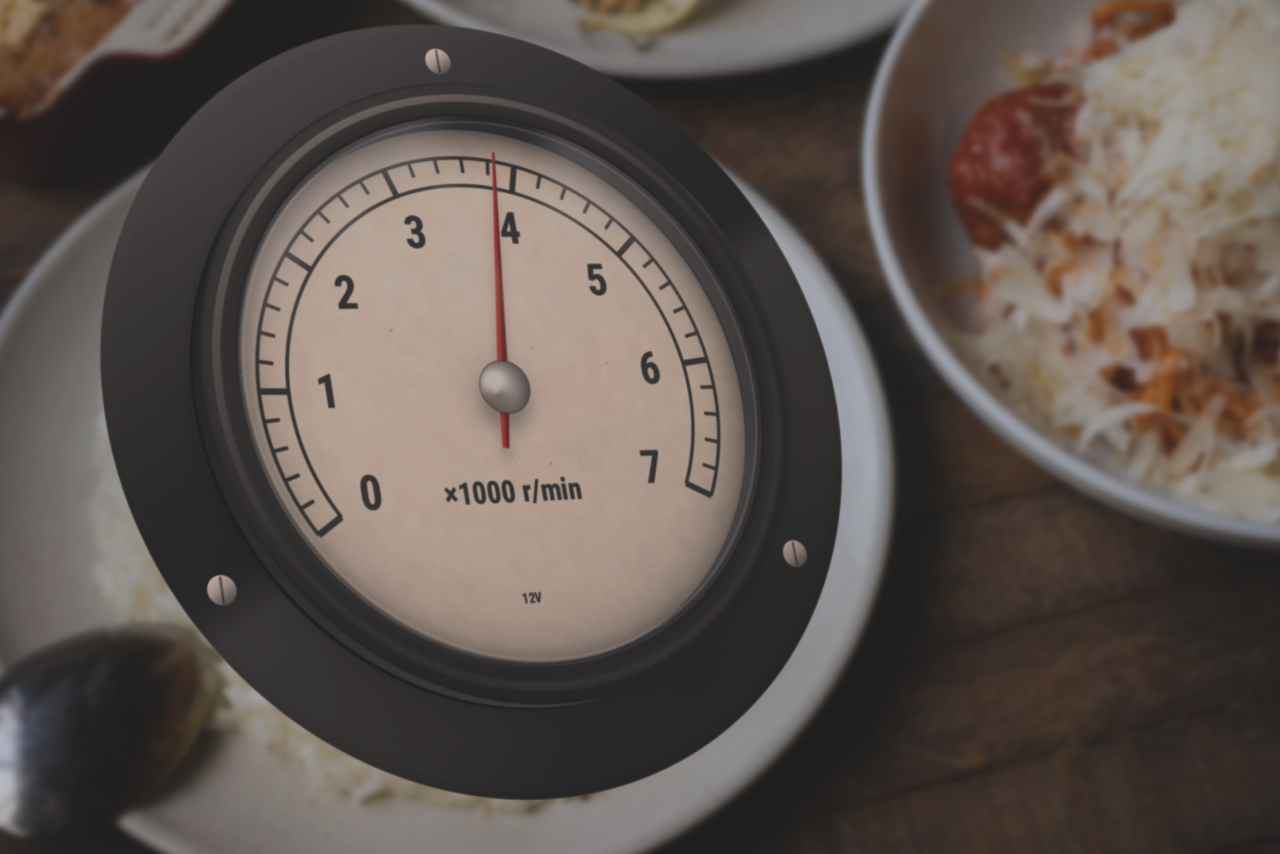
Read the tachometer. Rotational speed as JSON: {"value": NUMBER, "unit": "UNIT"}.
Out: {"value": 3800, "unit": "rpm"}
